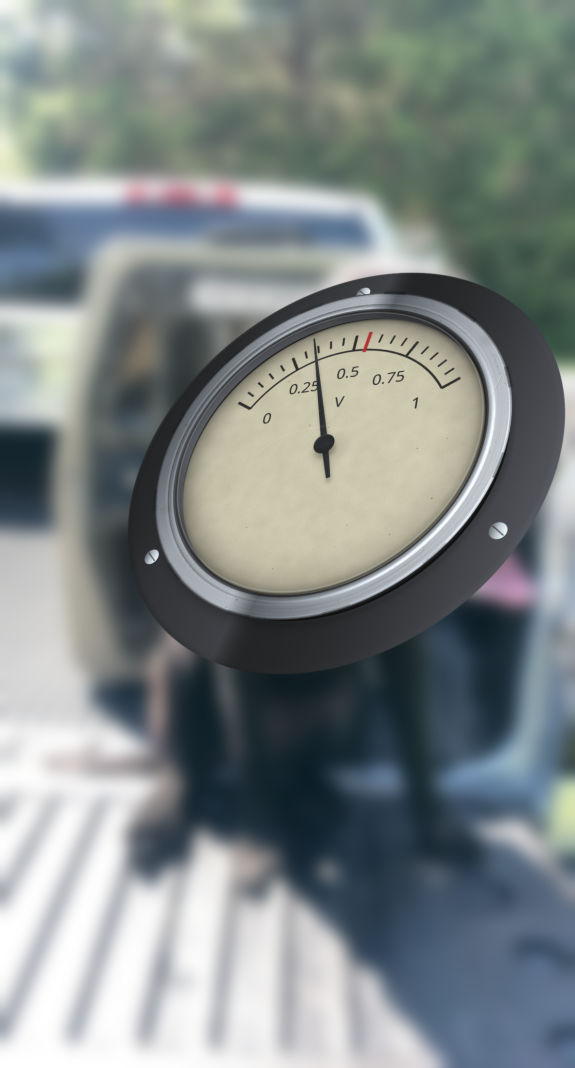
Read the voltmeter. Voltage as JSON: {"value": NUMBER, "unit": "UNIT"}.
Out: {"value": 0.35, "unit": "V"}
